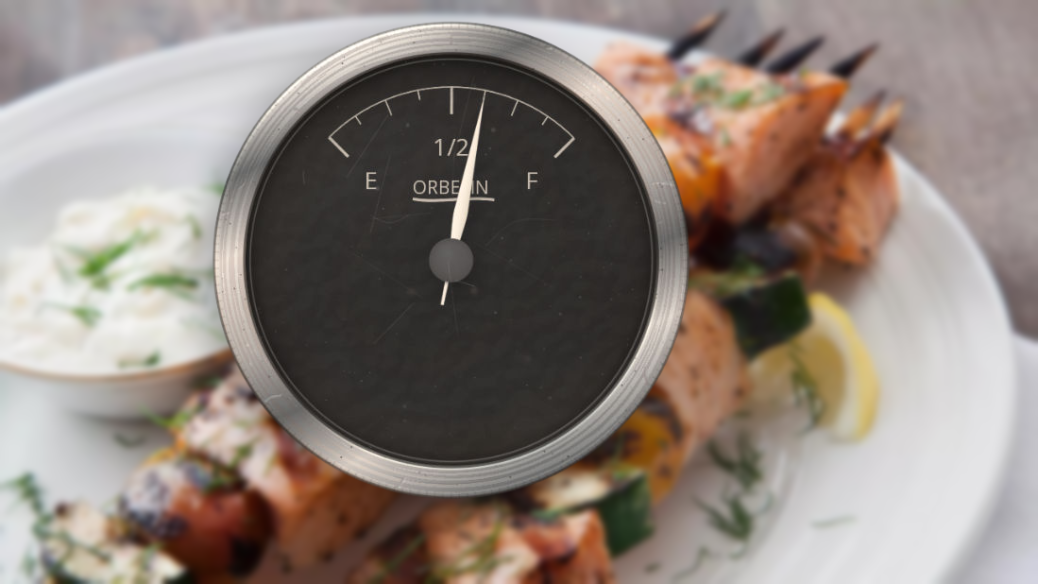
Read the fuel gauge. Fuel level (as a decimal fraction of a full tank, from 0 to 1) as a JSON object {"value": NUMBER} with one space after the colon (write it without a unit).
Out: {"value": 0.625}
